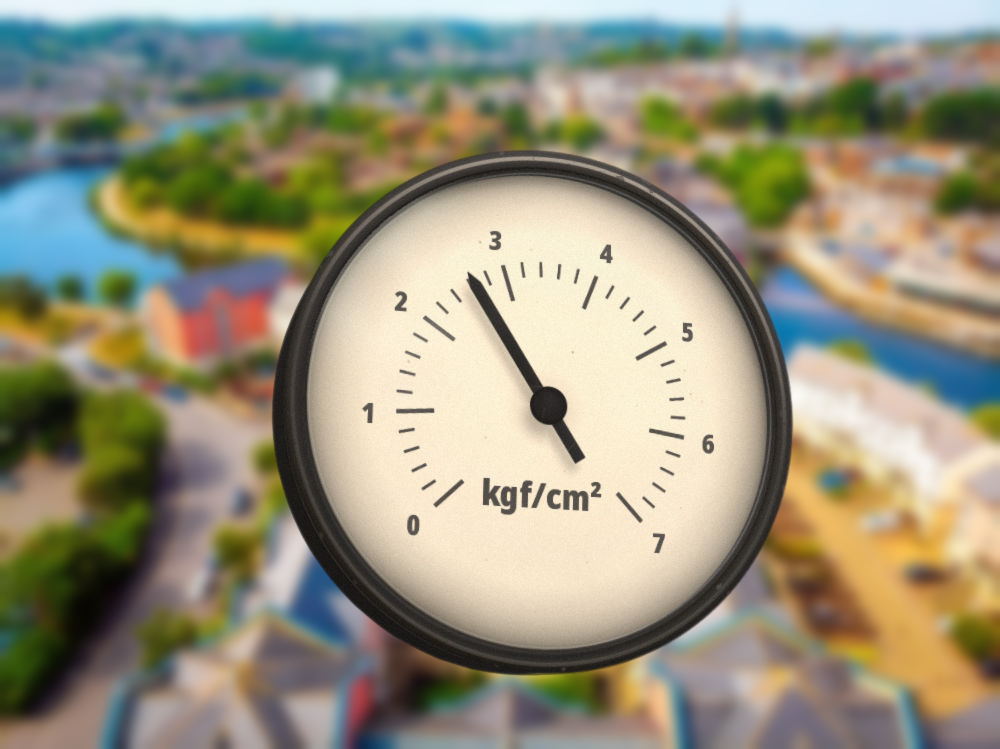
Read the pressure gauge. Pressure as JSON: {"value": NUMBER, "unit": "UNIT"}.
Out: {"value": 2.6, "unit": "kg/cm²"}
